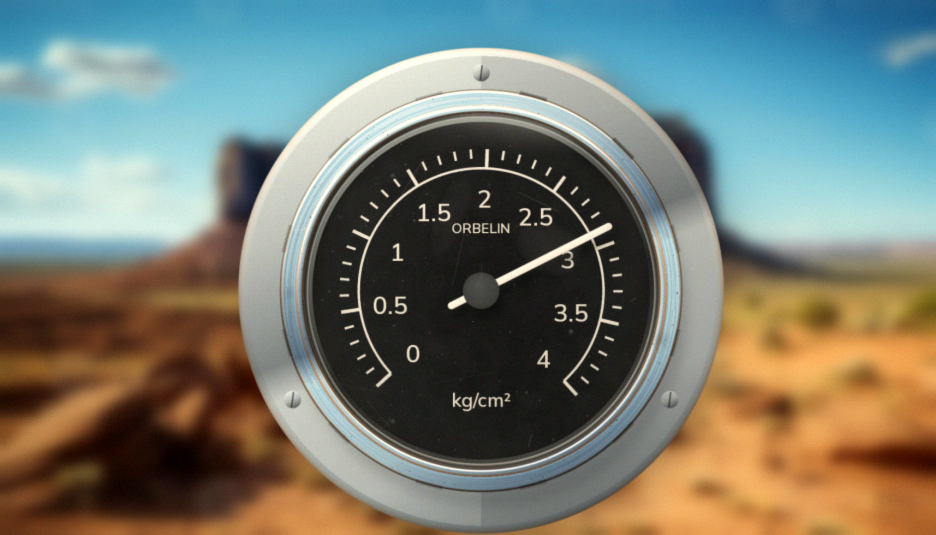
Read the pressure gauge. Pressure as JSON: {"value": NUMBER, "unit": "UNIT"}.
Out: {"value": 2.9, "unit": "kg/cm²"}
